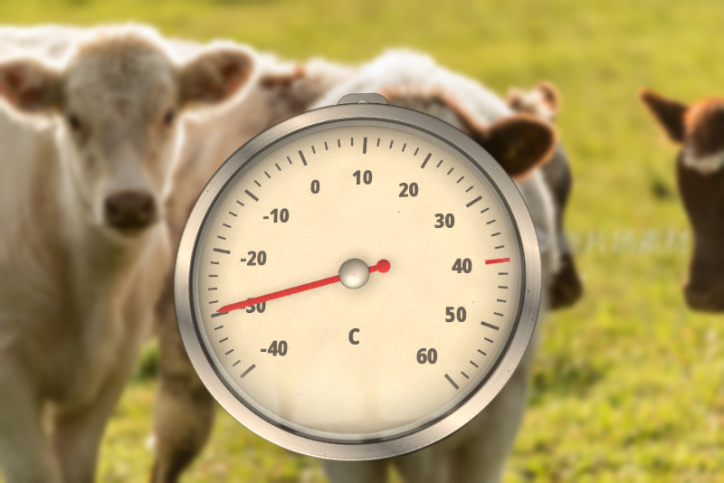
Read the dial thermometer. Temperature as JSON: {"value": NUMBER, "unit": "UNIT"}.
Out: {"value": -30, "unit": "°C"}
